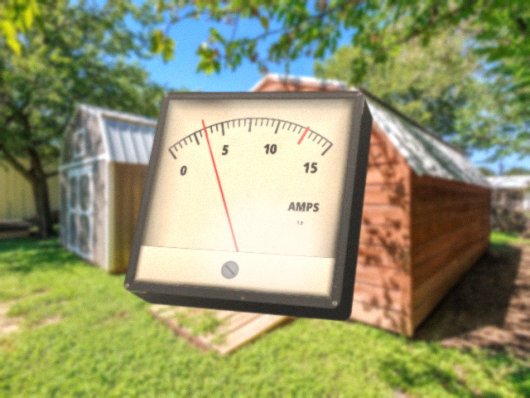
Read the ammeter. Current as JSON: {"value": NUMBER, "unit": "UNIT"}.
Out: {"value": 3.5, "unit": "A"}
